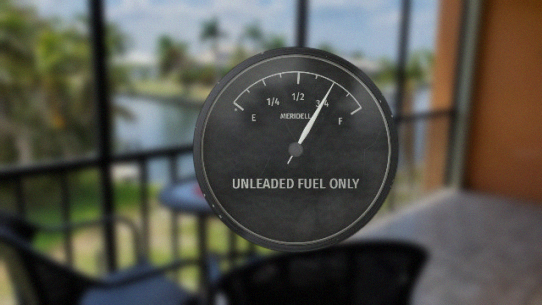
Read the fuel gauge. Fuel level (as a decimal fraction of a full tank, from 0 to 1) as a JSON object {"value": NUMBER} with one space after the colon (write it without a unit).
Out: {"value": 0.75}
